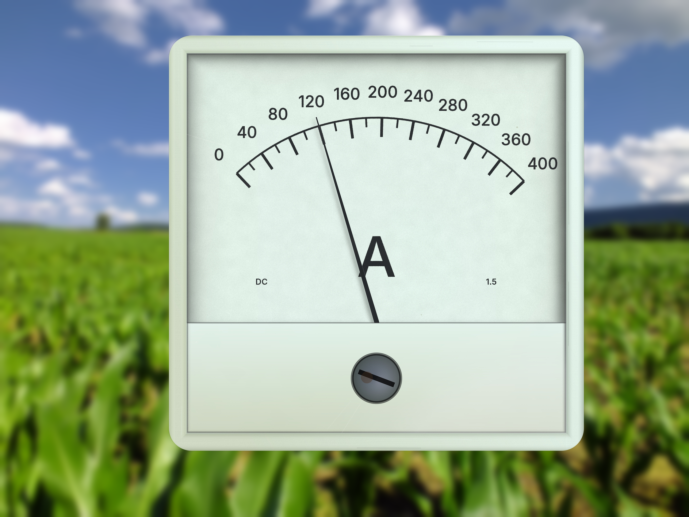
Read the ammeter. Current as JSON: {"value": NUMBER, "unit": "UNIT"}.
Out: {"value": 120, "unit": "A"}
